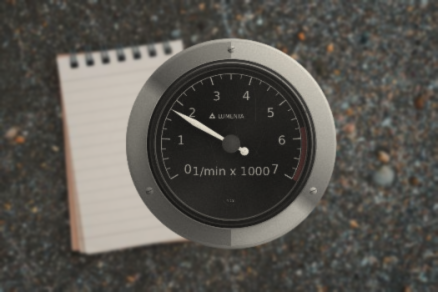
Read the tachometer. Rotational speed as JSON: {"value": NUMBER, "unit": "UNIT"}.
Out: {"value": 1750, "unit": "rpm"}
